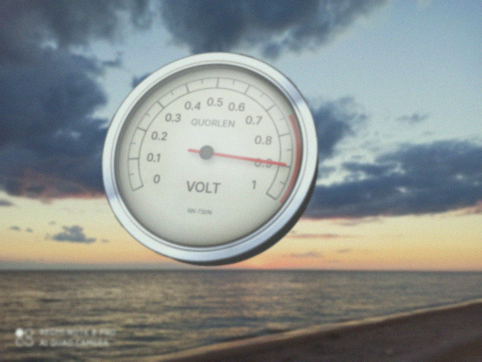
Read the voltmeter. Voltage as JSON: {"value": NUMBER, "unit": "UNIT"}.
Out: {"value": 0.9, "unit": "V"}
